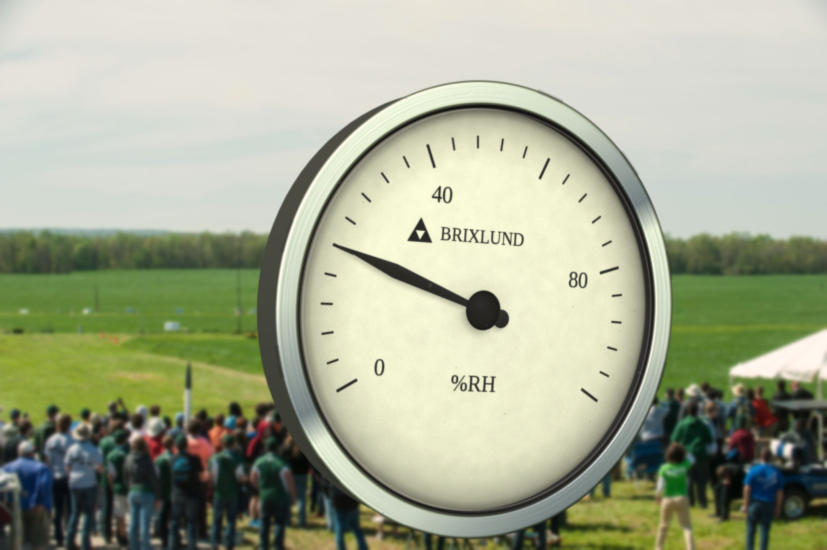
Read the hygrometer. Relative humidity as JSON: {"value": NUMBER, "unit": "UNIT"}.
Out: {"value": 20, "unit": "%"}
